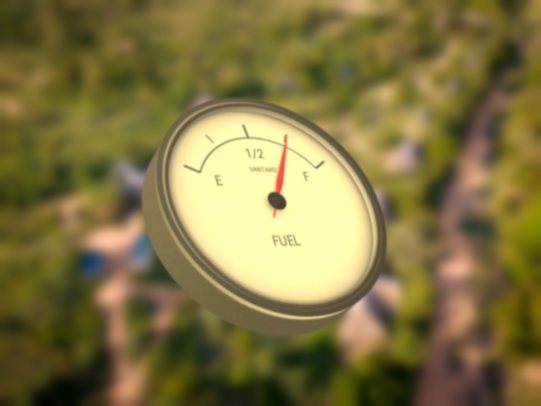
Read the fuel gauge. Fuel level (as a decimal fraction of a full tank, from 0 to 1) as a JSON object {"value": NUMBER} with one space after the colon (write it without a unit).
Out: {"value": 0.75}
